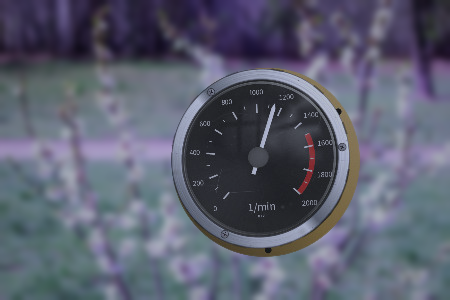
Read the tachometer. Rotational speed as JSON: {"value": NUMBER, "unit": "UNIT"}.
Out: {"value": 1150, "unit": "rpm"}
